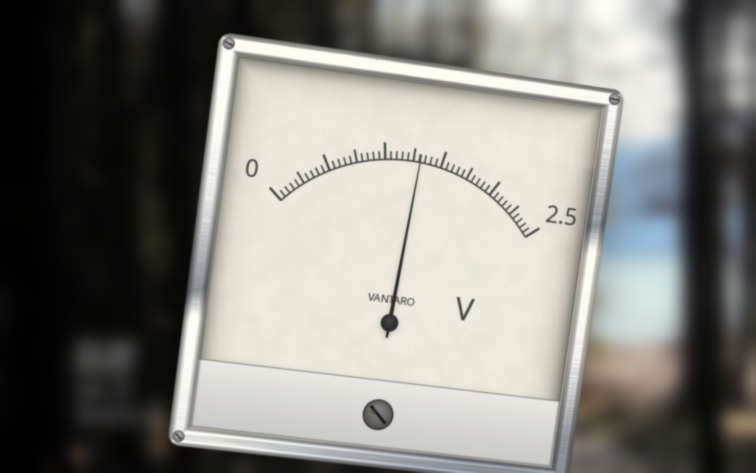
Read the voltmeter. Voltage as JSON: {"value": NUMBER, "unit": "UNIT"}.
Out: {"value": 1.3, "unit": "V"}
